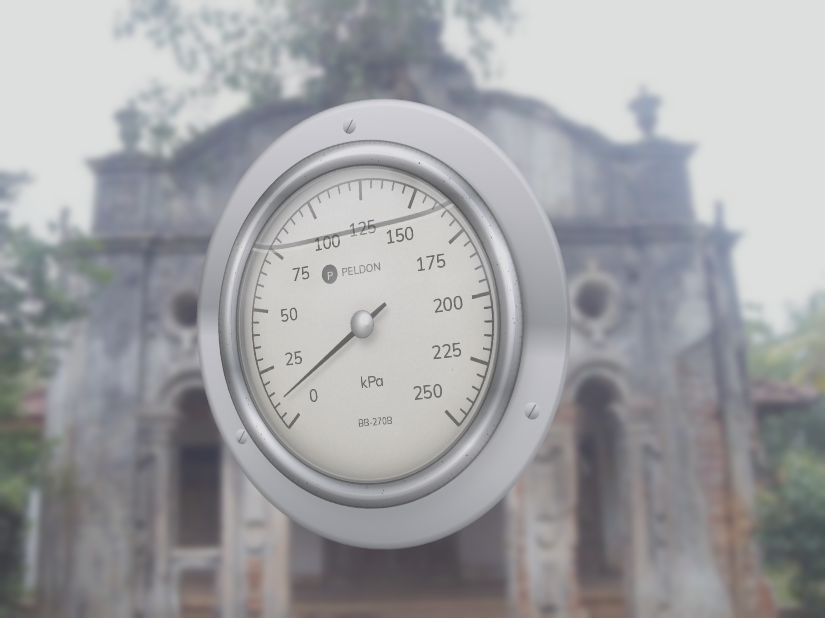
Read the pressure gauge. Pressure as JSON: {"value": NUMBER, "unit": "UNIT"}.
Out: {"value": 10, "unit": "kPa"}
